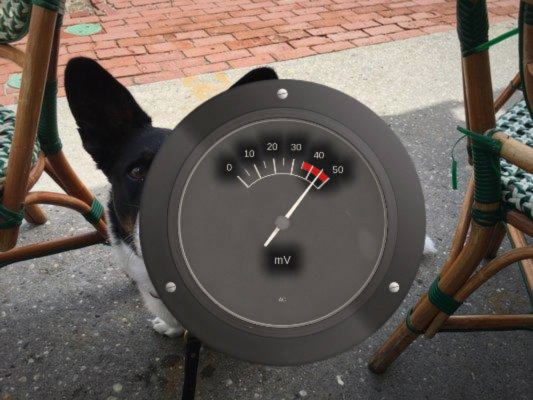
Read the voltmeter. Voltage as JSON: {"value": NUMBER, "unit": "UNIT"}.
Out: {"value": 45, "unit": "mV"}
